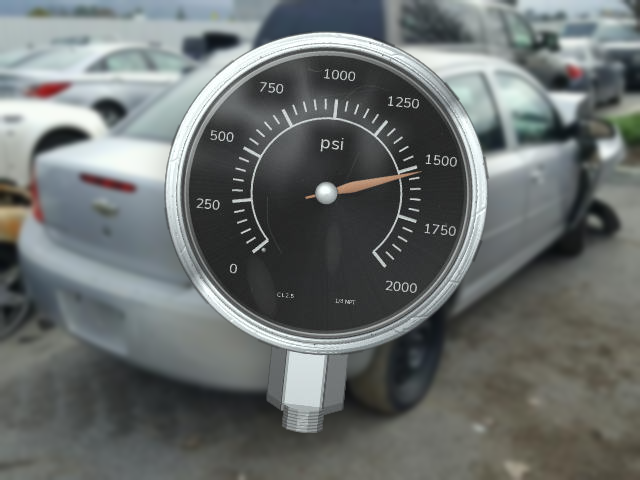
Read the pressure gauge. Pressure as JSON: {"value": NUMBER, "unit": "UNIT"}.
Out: {"value": 1525, "unit": "psi"}
